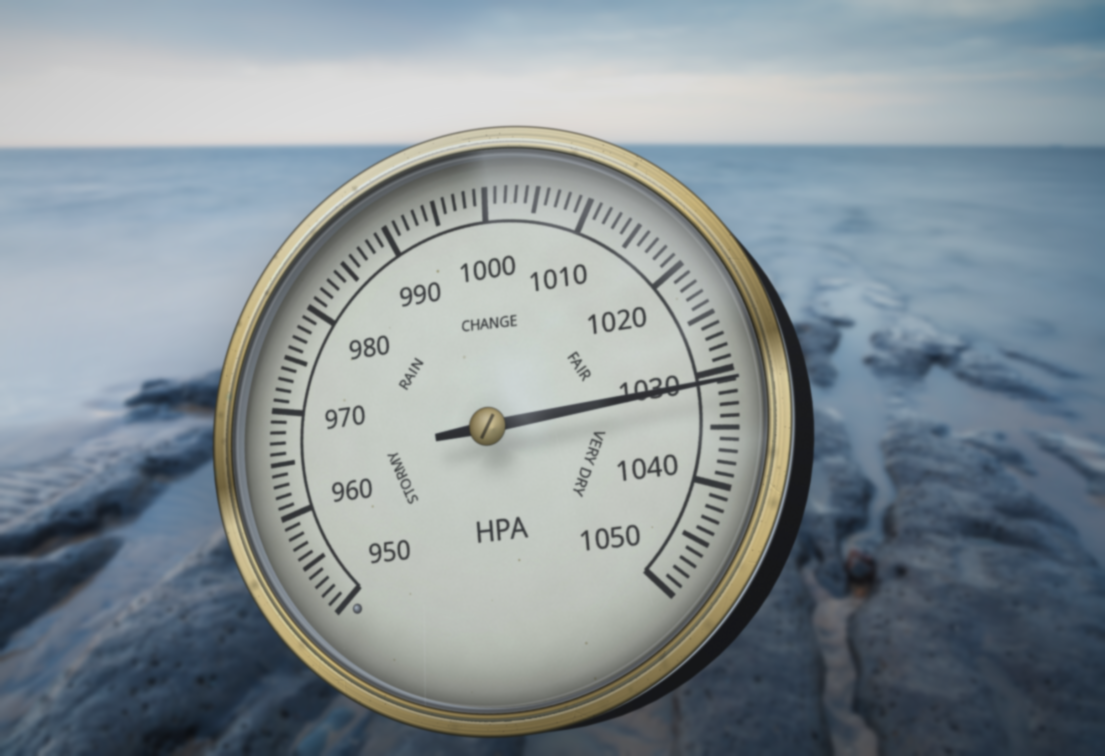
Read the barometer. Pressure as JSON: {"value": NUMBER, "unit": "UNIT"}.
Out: {"value": 1031, "unit": "hPa"}
